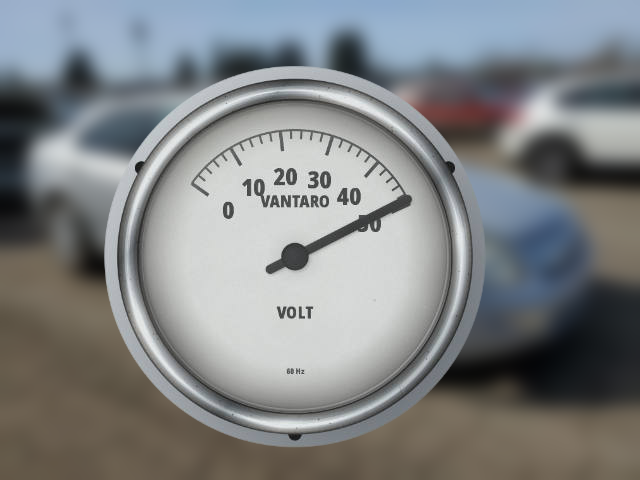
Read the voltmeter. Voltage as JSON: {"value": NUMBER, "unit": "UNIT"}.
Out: {"value": 49, "unit": "V"}
